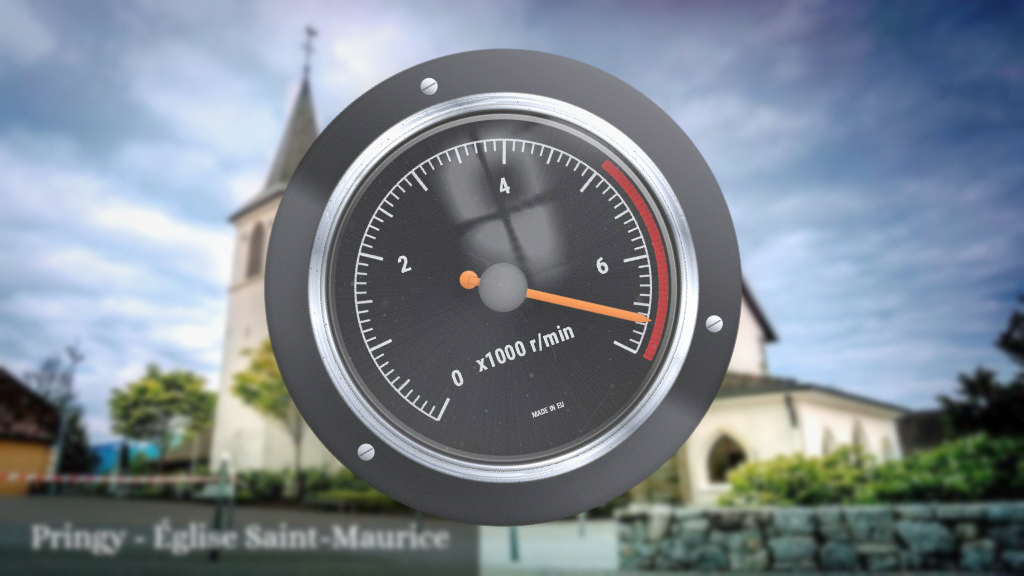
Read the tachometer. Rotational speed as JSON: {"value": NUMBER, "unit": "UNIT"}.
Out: {"value": 6650, "unit": "rpm"}
